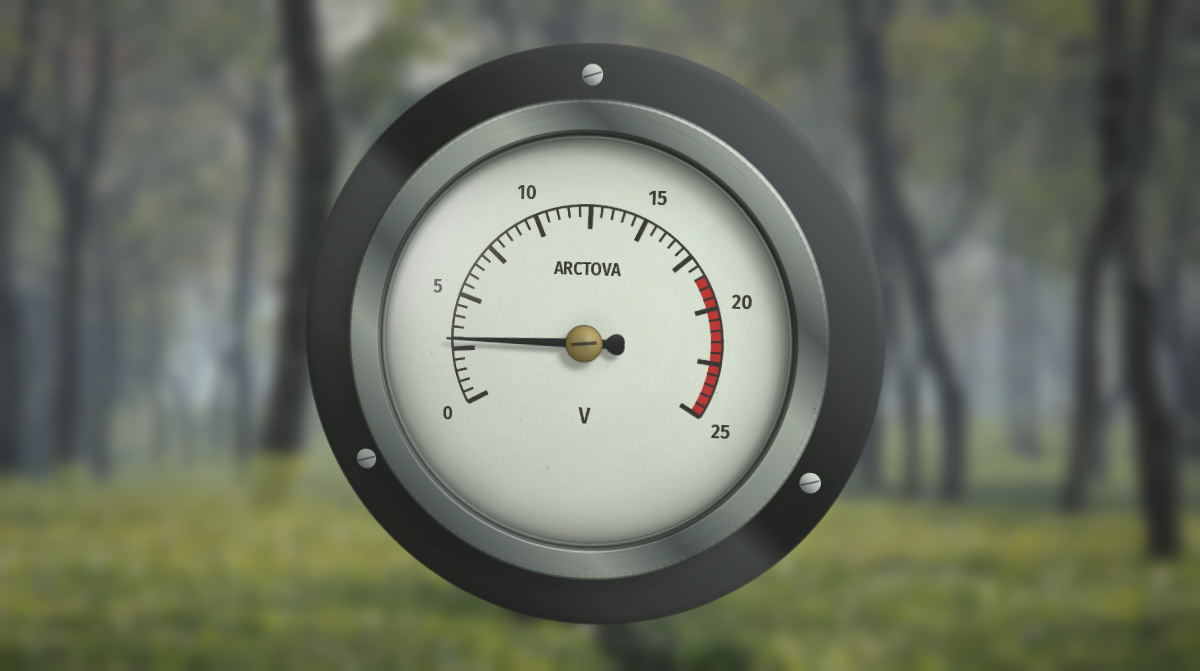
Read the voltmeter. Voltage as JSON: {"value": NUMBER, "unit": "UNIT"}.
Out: {"value": 3, "unit": "V"}
